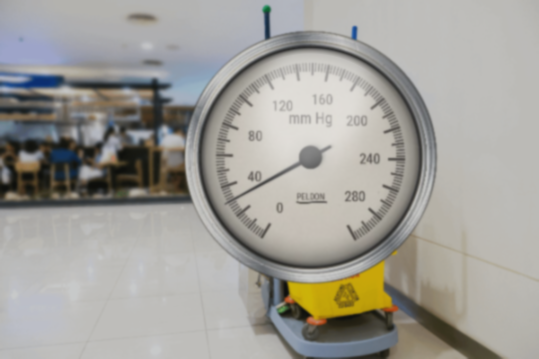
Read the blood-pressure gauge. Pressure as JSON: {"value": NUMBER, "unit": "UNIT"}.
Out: {"value": 30, "unit": "mmHg"}
